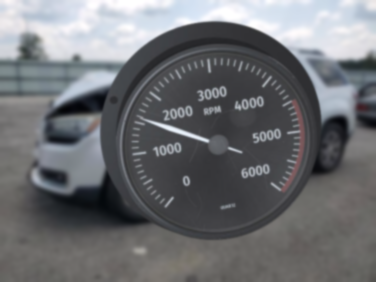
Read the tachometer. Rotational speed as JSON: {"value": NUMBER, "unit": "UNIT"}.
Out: {"value": 1600, "unit": "rpm"}
